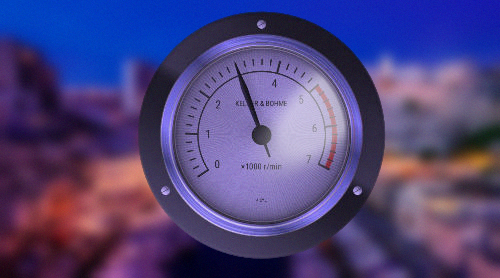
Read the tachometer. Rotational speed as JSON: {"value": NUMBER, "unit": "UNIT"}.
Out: {"value": 3000, "unit": "rpm"}
